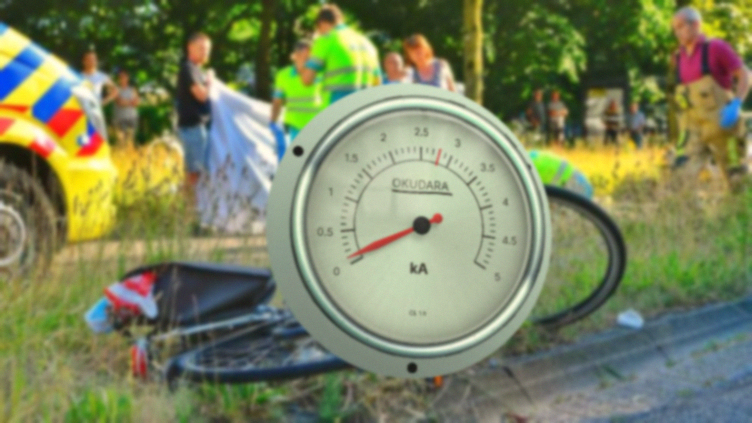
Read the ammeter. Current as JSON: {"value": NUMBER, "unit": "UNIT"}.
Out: {"value": 0.1, "unit": "kA"}
